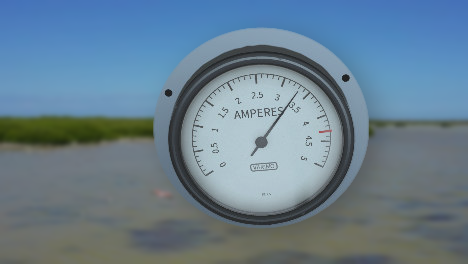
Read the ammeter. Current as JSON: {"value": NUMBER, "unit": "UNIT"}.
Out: {"value": 3.3, "unit": "A"}
